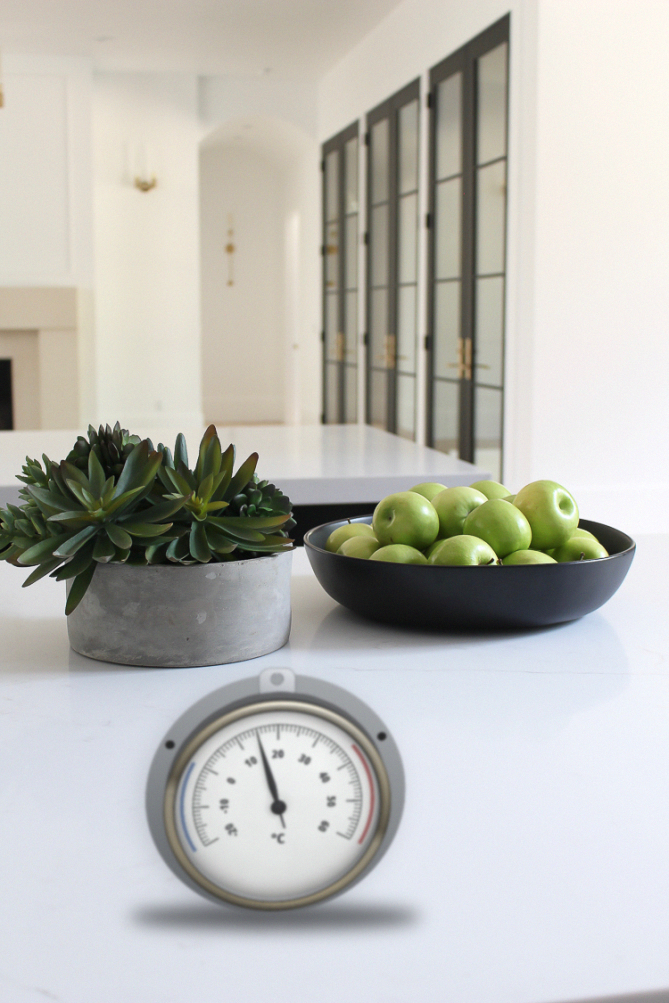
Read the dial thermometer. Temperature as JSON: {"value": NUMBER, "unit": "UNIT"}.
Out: {"value": 15, "unit": "°C"}
